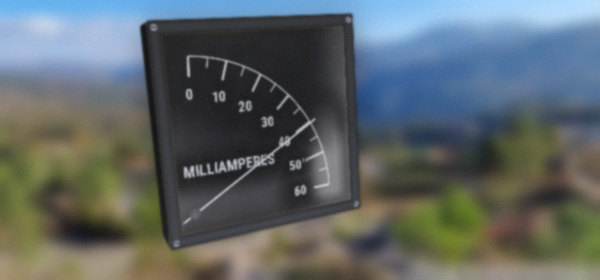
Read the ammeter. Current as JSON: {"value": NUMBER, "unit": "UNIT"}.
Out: {"value": 40, "unit": "mA"}
